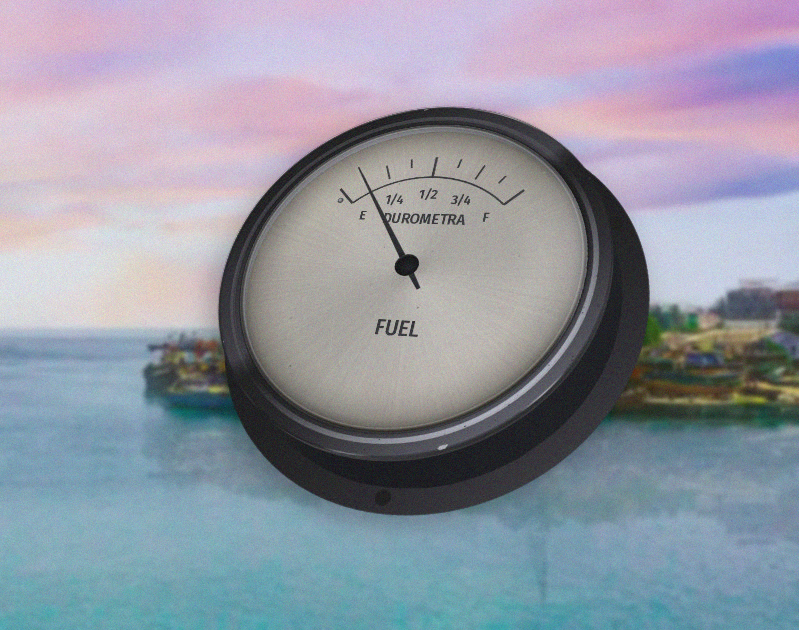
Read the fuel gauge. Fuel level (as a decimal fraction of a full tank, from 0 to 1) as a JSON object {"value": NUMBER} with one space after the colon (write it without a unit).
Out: {"value": 0.125}
